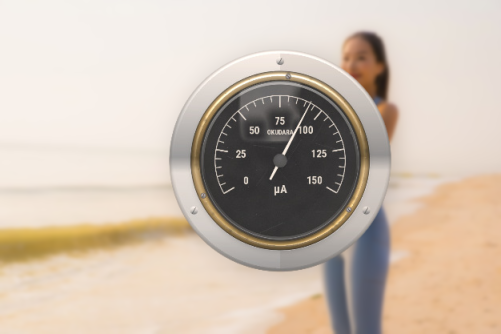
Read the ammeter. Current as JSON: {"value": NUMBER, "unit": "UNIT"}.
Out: {"value": 92.5, "unit": "µA"}
